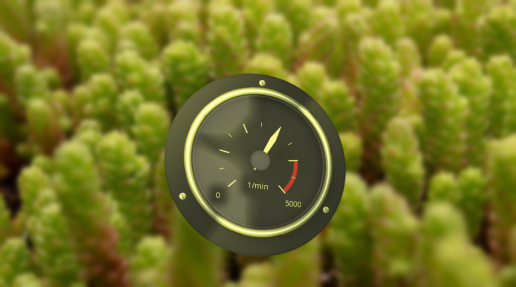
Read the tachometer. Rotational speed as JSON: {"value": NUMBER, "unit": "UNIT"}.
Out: {"value": 3000, "unit": "rpm"}
